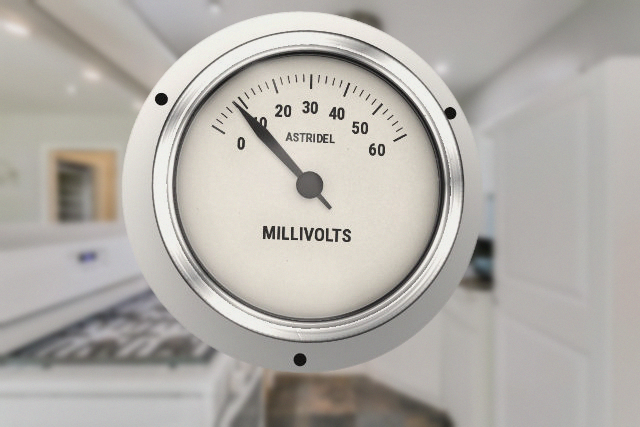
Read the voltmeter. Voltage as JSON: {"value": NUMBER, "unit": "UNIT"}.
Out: {"value": 8, "unit": "mV"}
